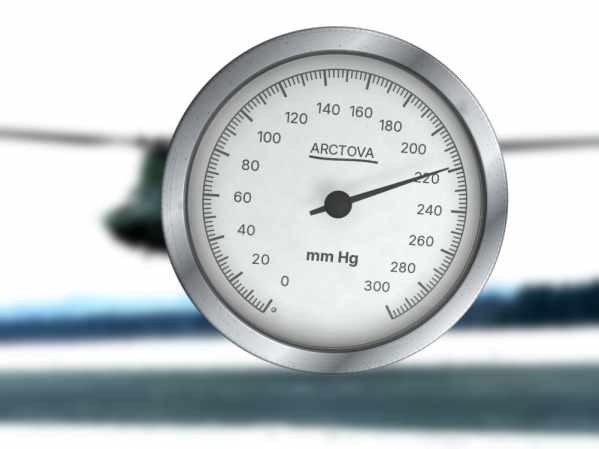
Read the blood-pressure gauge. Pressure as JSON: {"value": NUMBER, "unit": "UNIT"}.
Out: {"value": 218, "unit": "mmHg"}
